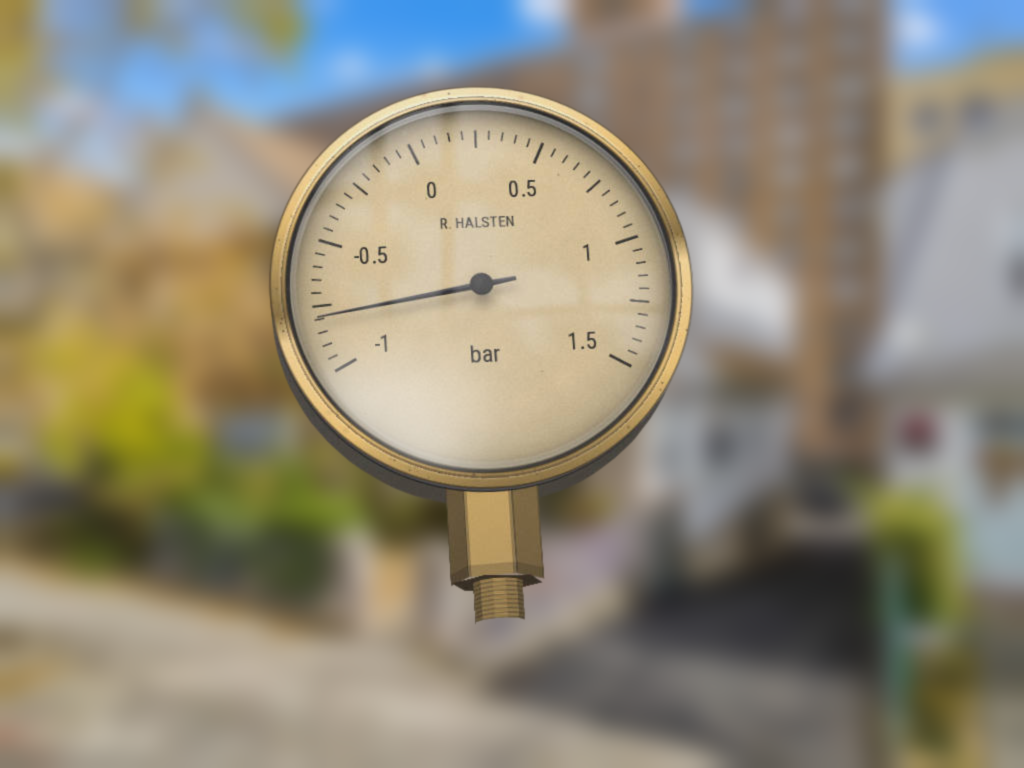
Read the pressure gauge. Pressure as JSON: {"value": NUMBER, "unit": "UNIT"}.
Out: {"value": -0.8, "unit": "bar"}
